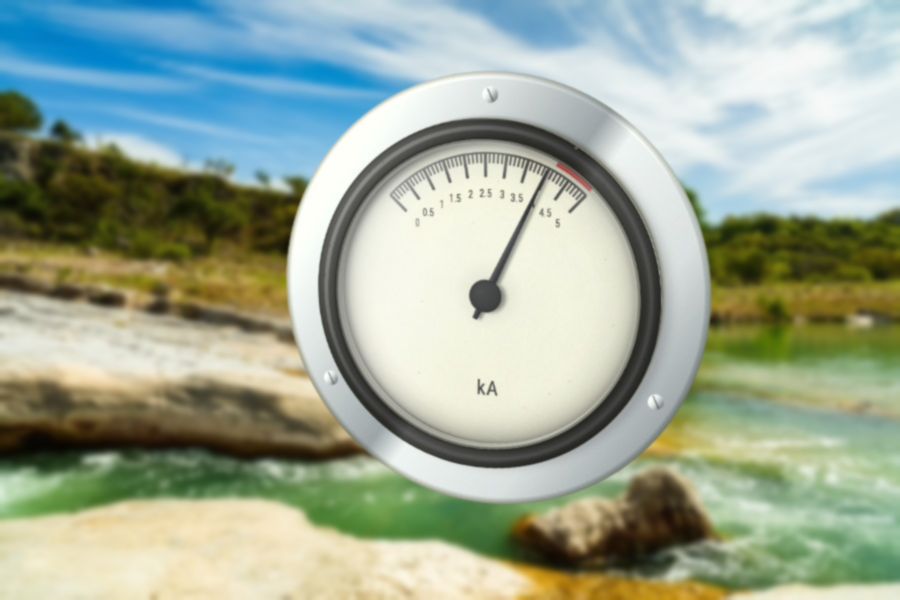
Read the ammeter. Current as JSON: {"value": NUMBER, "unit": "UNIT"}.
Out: {"value": 4, "unit": "kA"}
